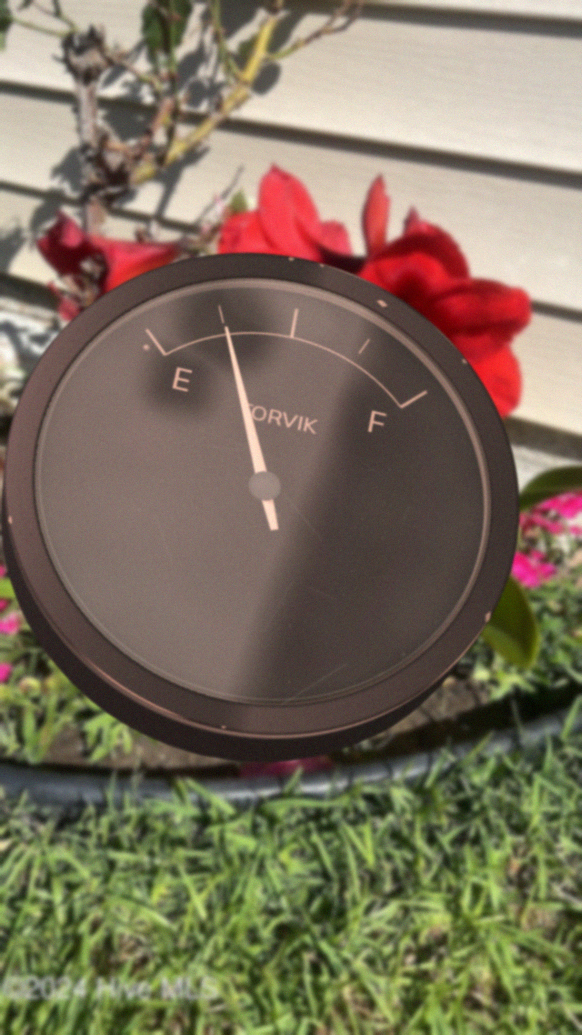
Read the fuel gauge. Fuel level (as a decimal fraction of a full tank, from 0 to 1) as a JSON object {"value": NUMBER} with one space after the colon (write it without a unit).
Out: {"value": 0.25}
